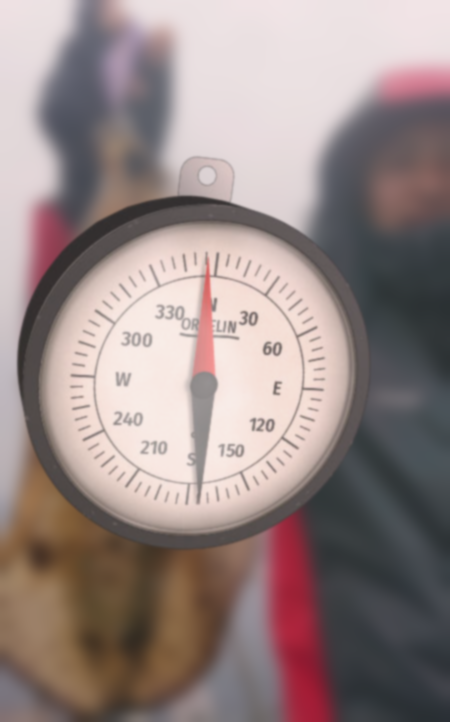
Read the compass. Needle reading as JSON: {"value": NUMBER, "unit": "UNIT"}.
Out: {"value": 355, "unit": "°"}
